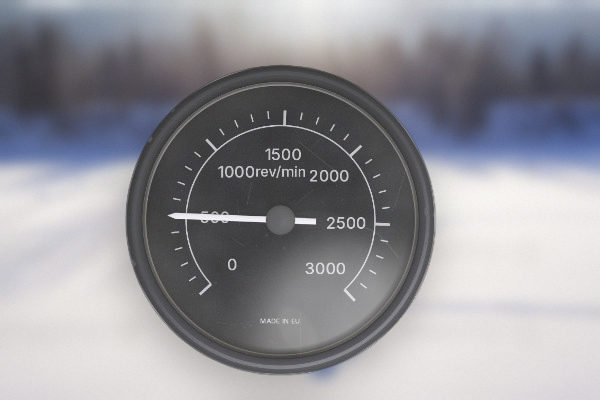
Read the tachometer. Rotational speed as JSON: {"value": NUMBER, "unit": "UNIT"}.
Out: {"value": 500, "unit": "rpm"}
